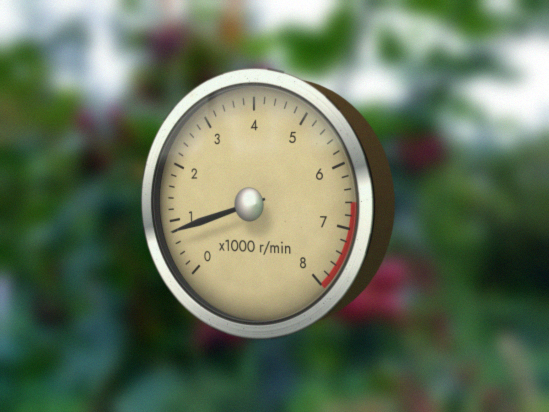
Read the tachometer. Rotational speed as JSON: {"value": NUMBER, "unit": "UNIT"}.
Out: {"value": 800, "unit": "rpm"}
